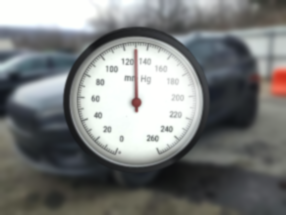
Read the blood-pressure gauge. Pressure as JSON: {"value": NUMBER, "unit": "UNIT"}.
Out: {"value": 130, "unit": "mmHg"}
